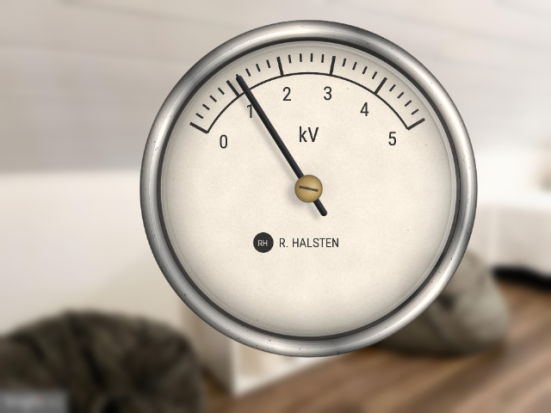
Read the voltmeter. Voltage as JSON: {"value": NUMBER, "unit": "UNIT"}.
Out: {"value": 1.2, "unit": "kV"}
